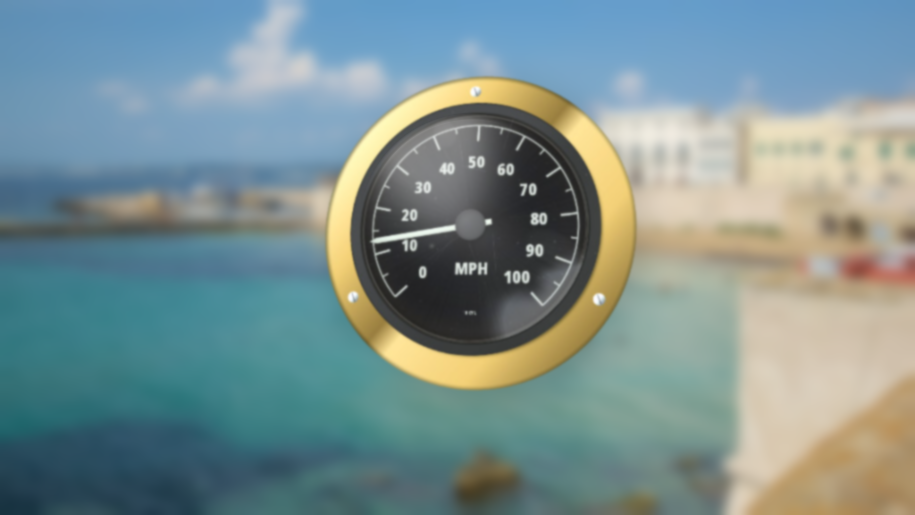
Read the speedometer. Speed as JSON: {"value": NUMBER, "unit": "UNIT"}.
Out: {"value": 12.5, "unit": "mph"}
